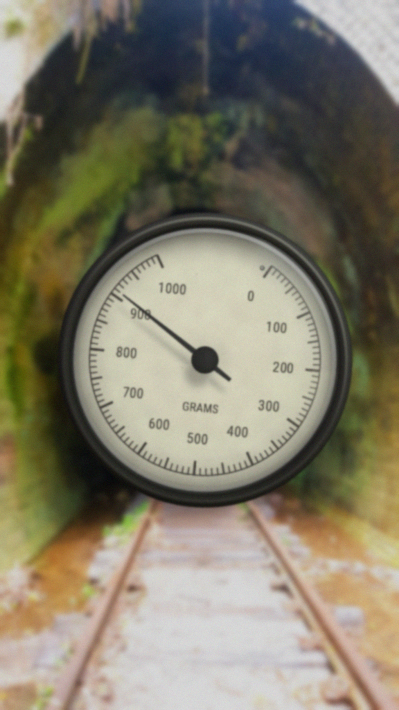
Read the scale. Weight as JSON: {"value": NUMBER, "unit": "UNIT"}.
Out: {"value": 910, "unit": "g"}
